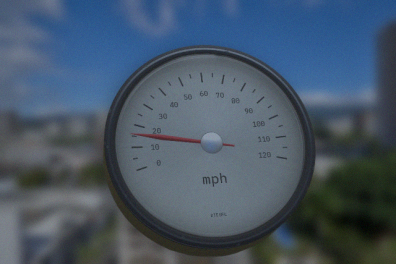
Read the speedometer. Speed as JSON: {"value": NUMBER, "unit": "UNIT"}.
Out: {"value": 15, "unit": "mph"}
